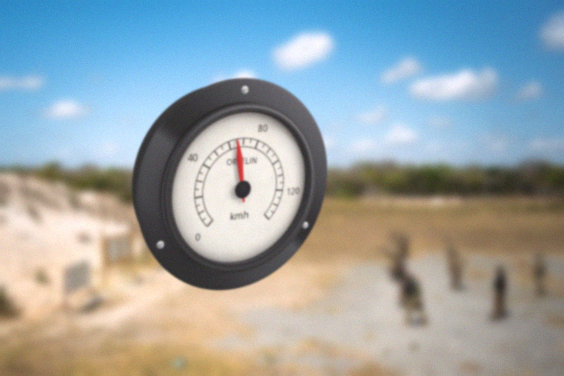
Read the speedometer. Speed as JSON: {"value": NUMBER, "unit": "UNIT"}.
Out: {"value": 65, "unit": "km/h"}
